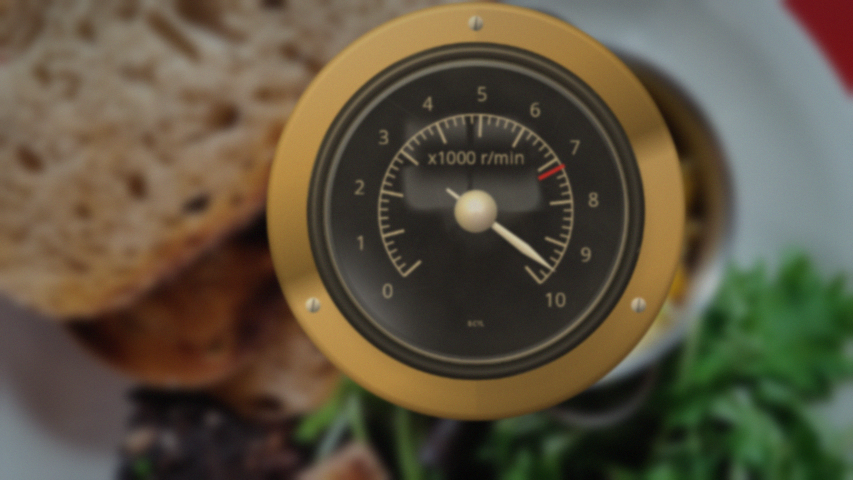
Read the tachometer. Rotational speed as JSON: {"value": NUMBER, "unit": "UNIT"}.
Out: {"value": 9600, "unit": "rpm"}
